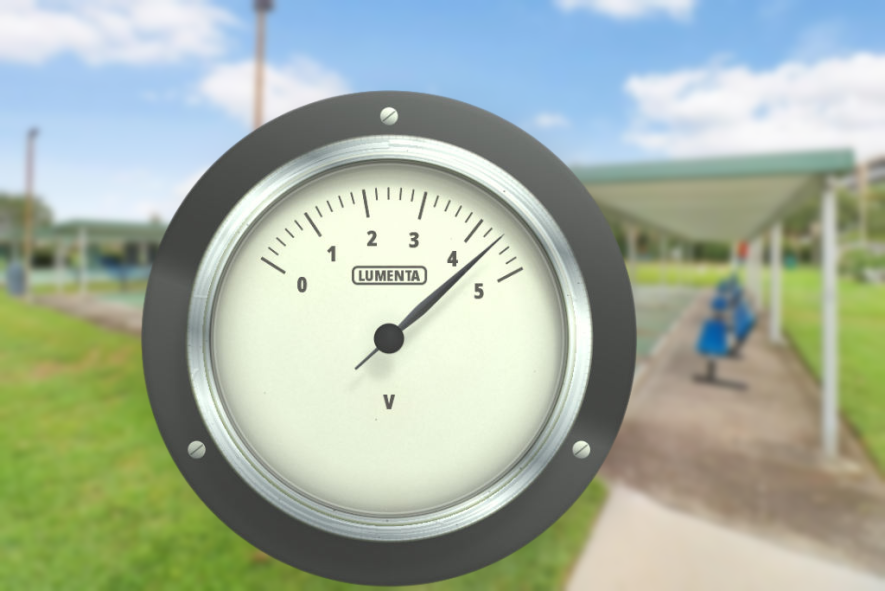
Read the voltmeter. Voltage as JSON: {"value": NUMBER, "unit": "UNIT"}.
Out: {"value": 4.4, "unit": "V"}
